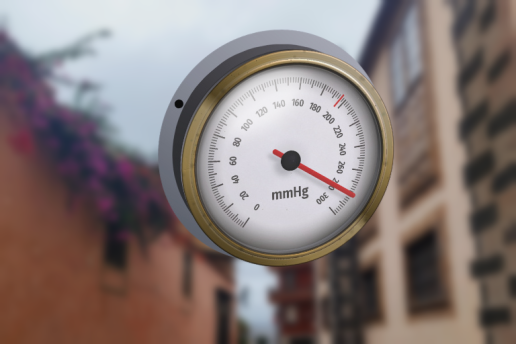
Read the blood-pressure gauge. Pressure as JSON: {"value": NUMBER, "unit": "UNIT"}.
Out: {"value": 280, "unit": "mmHg"}
